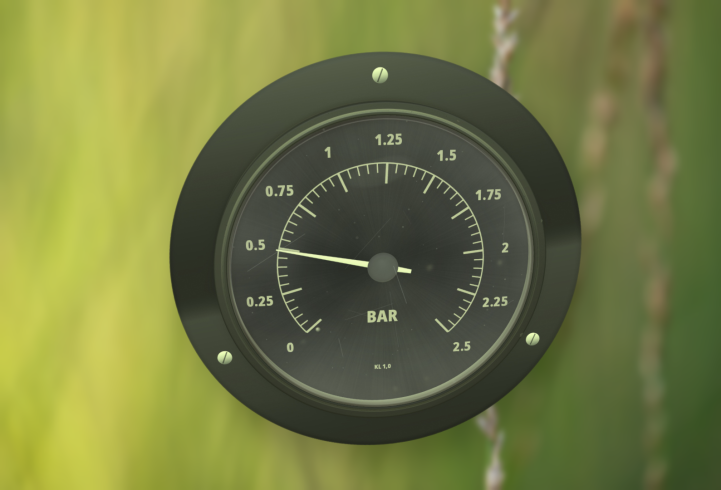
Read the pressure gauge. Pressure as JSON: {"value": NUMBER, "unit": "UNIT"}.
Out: {"value": 0.5, "unit": "bar"}
